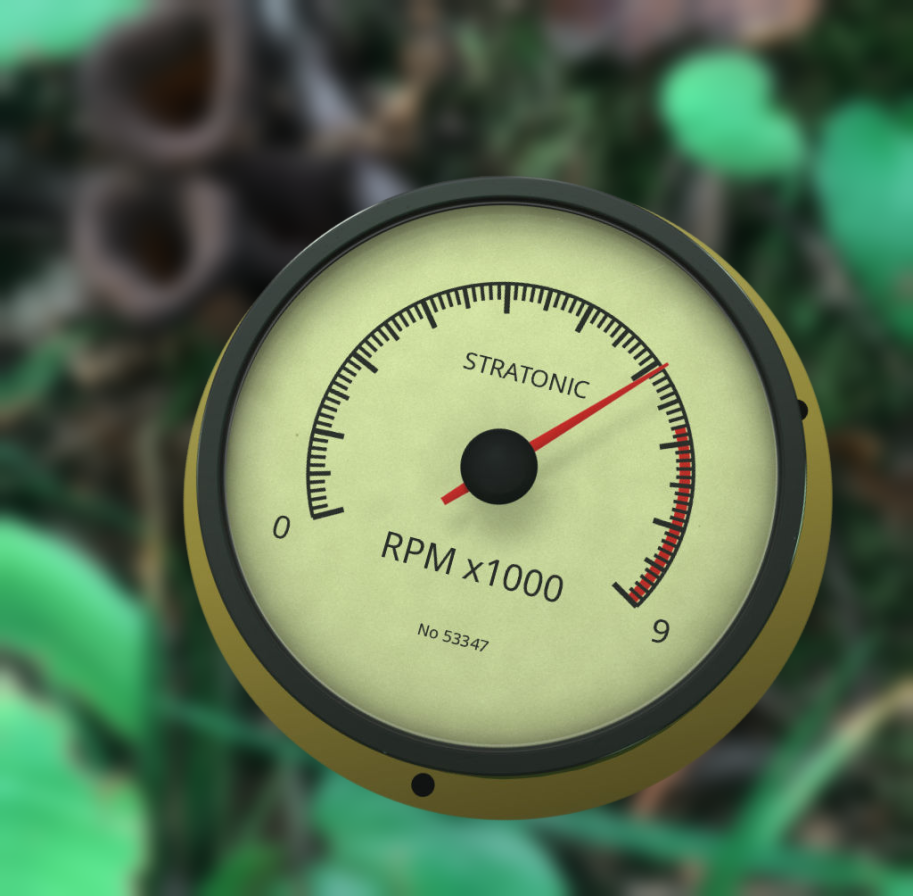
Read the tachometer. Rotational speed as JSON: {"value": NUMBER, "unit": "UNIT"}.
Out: {"value": 6100, "unit": "rpm"}
